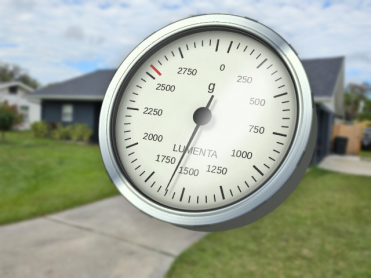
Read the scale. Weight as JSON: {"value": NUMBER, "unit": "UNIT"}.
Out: {"value": 1600, "unit": "g"}
